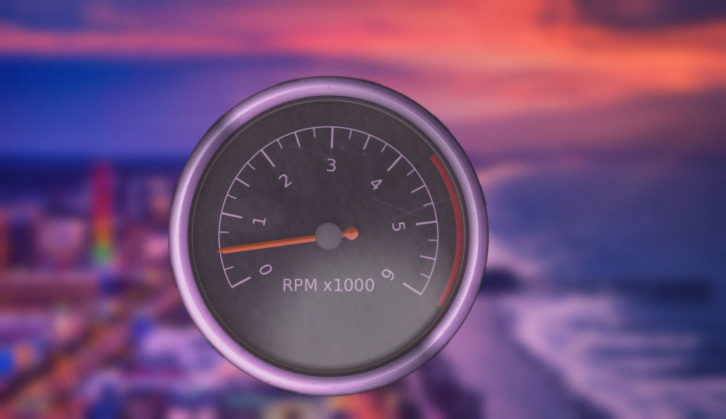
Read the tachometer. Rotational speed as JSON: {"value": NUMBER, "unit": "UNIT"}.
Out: {"value": 500, "unit": "rpm"}
